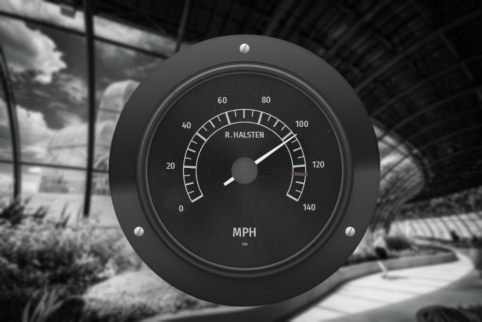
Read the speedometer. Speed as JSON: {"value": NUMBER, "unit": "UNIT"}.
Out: {"value": 102.5, "unit": "mph"}
